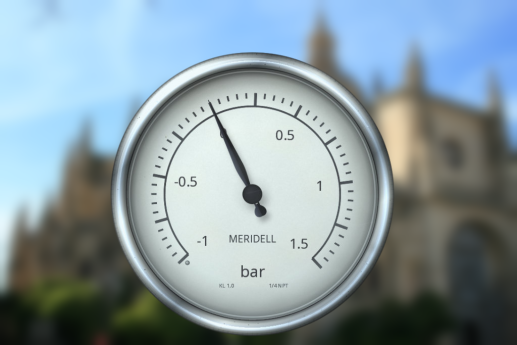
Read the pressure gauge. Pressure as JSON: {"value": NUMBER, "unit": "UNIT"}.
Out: {"value": 0, "unit": "bar"}
